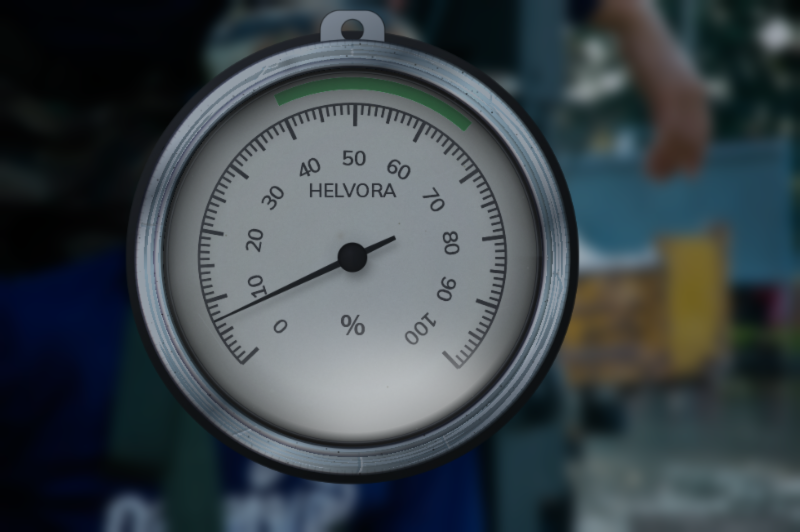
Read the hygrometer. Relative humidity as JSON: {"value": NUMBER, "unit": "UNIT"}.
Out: {"value": 7, "unit": "%"}
